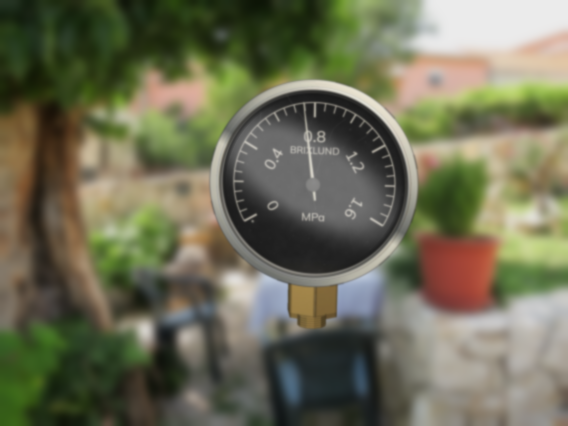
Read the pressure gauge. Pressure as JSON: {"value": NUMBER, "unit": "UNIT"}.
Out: {"value": 0.75, "unit": "MPa"}
